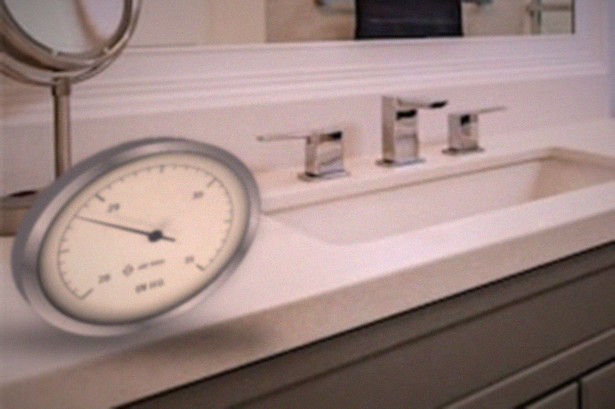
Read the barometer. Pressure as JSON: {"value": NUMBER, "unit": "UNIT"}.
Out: {"value": 28.8, "unit": "inHg"}
